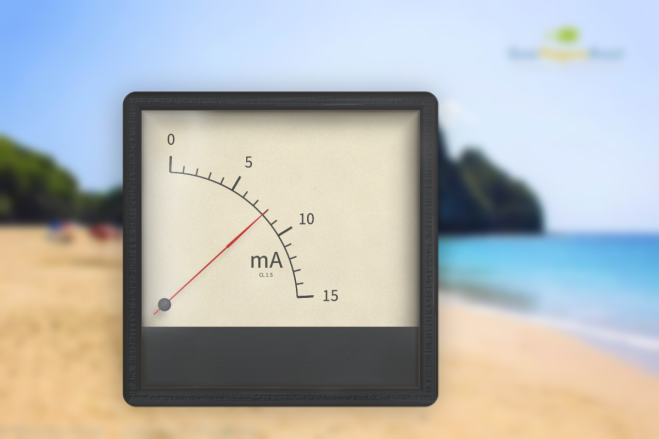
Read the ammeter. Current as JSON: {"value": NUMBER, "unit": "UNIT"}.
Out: {"value": 8, "unit": "mA"}
